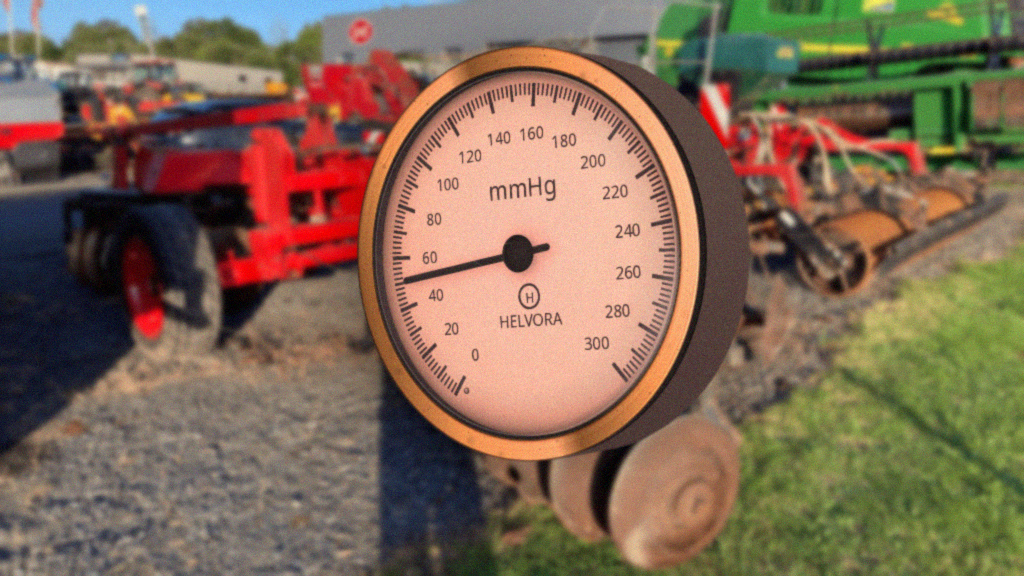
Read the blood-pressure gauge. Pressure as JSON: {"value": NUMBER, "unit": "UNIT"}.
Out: {"value": 50, "unit": "mmHg"}
